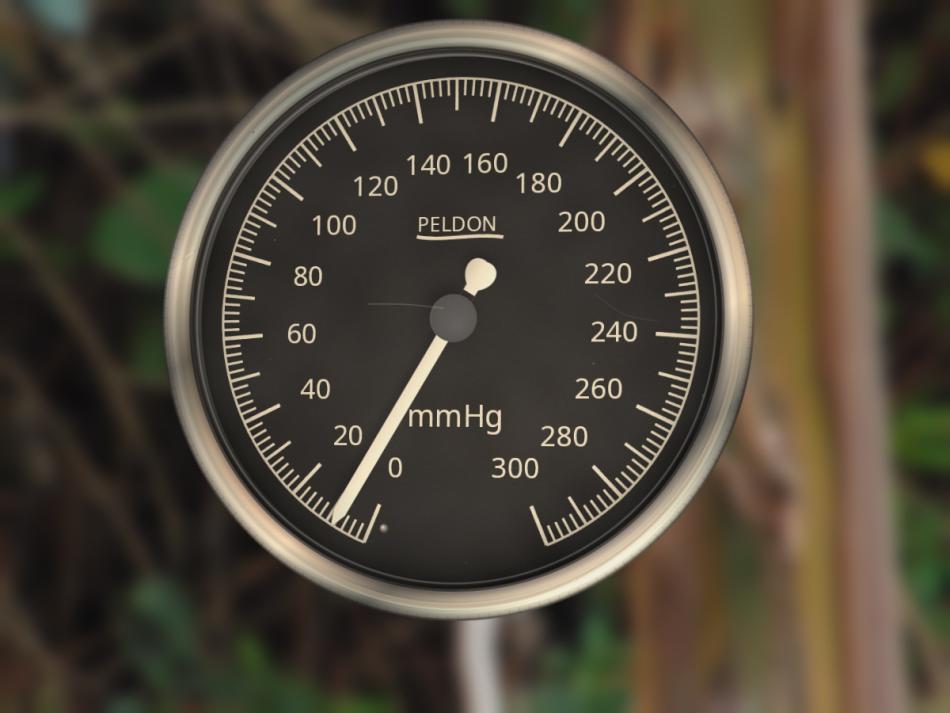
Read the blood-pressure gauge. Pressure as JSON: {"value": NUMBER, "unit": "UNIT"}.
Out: {"value": 8, "unit": "mmHg"}
